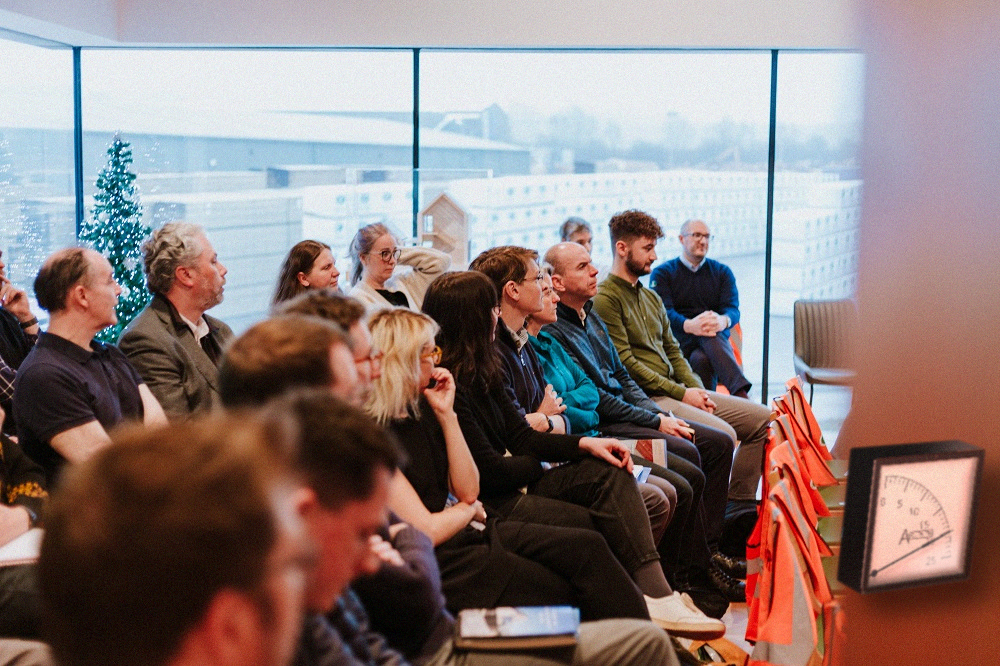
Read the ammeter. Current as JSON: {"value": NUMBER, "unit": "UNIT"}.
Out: {"value": 20, "unit": "A"}
